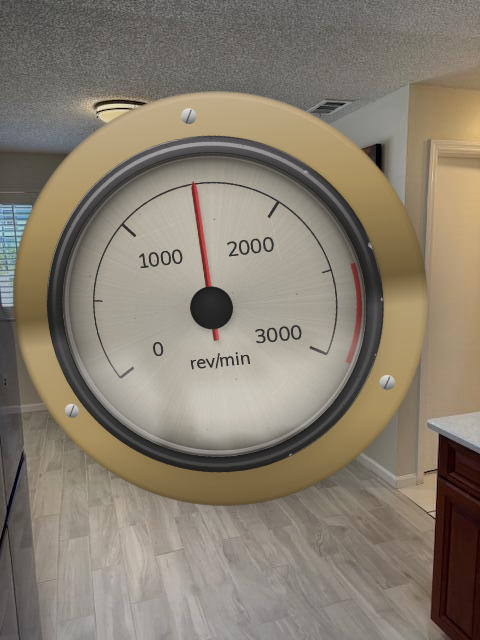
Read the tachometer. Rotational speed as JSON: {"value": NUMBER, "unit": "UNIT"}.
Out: {"value": 1500, "unit": "rpm"}
